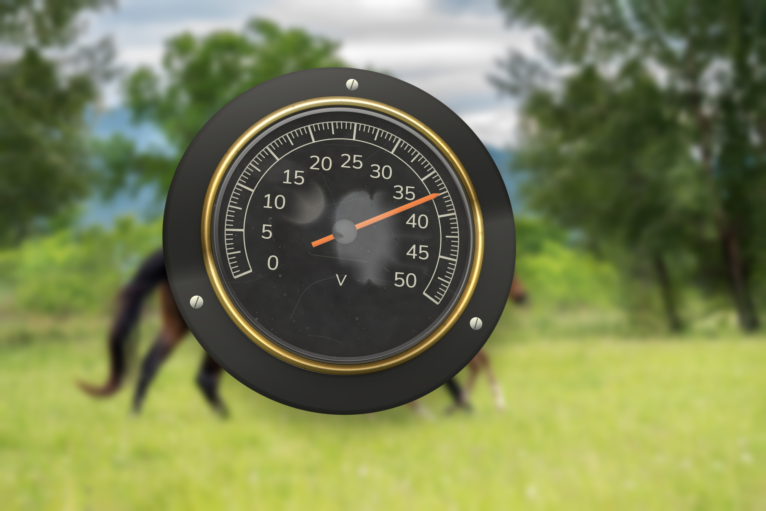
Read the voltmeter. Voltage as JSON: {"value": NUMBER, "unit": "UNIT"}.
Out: {"value": 37.5, "unit": "V"}
